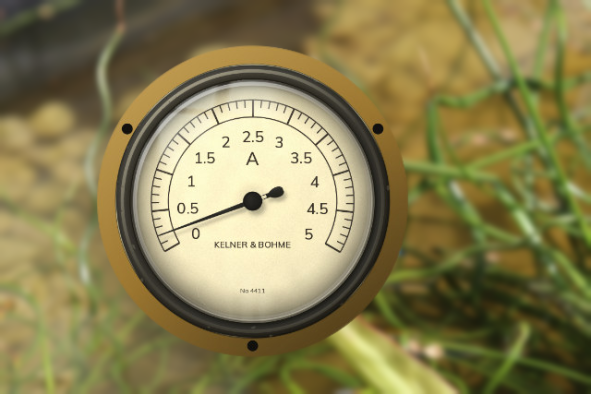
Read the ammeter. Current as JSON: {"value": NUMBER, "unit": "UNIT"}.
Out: {"value": 0.2, "unit": "A"}
